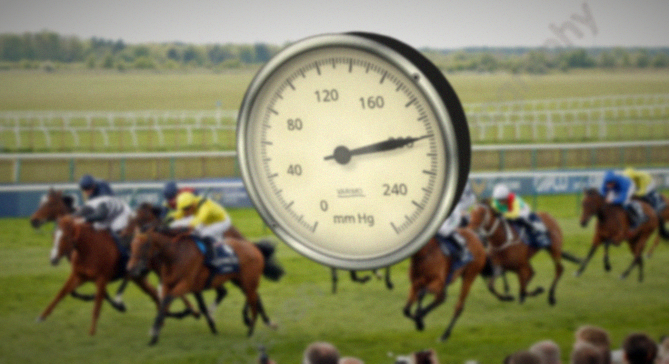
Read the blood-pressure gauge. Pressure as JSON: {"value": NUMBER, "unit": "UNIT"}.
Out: {"value": 200, "unit": "mmHg"}
